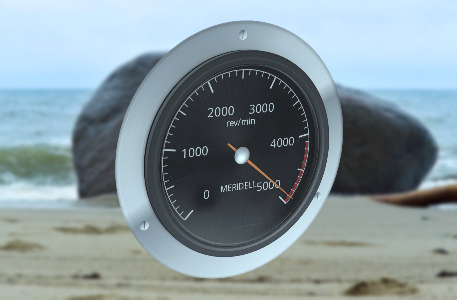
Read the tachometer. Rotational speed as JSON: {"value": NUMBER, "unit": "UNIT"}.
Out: {"value": 4900, "unit": "rpm"}
